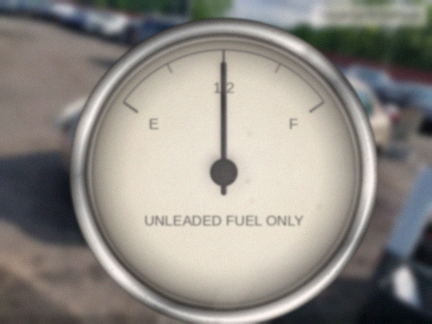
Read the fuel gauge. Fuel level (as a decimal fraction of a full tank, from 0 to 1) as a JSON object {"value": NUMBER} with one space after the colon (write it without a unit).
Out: {"value": 0.5}
